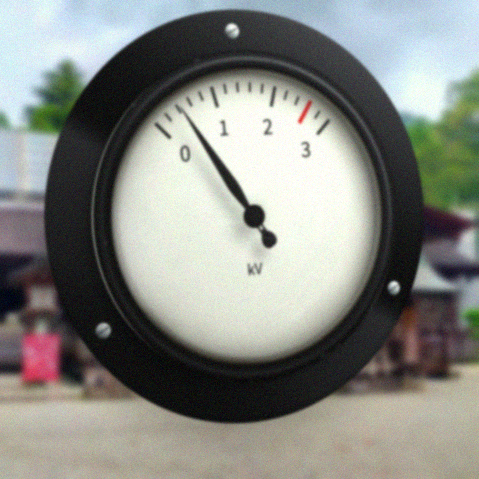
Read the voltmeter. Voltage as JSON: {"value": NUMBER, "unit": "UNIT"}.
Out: {"value": 0.4, "unit": "kV"}
